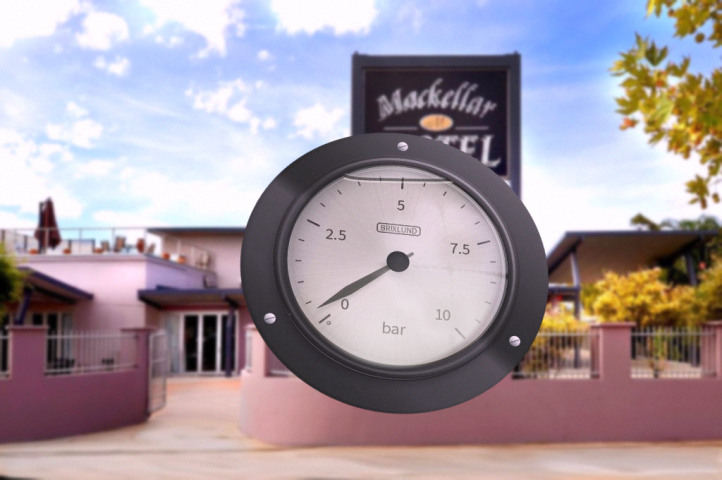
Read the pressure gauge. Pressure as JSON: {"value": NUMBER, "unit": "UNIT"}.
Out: {"value": 0.25, "unit": "bar"}
